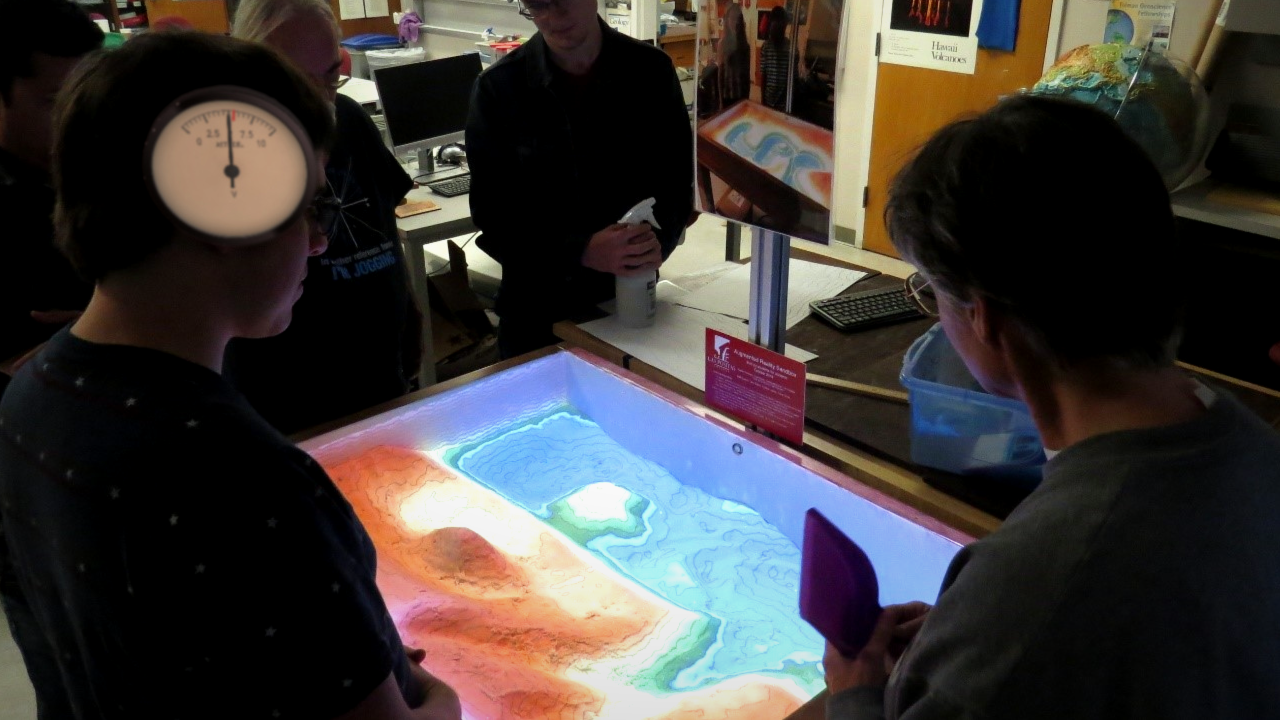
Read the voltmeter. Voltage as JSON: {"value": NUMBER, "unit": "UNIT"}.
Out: {"value": 5, "unit": "V"}
